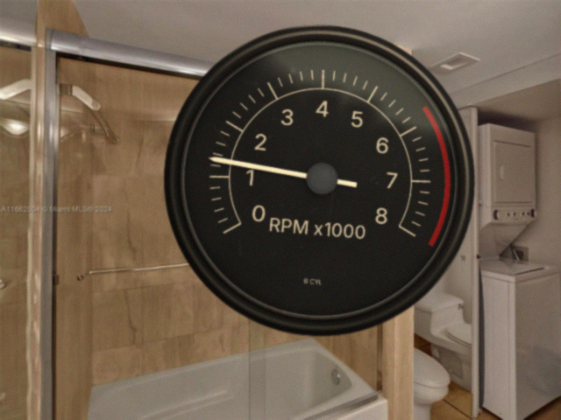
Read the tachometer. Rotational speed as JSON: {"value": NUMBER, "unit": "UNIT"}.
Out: {"value": 1300, "unit": "rpm"}
